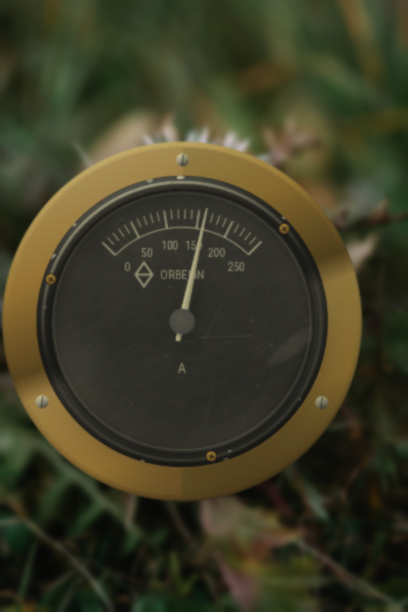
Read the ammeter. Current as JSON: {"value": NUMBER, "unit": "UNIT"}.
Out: {"value": 160, "unit": "A"}
